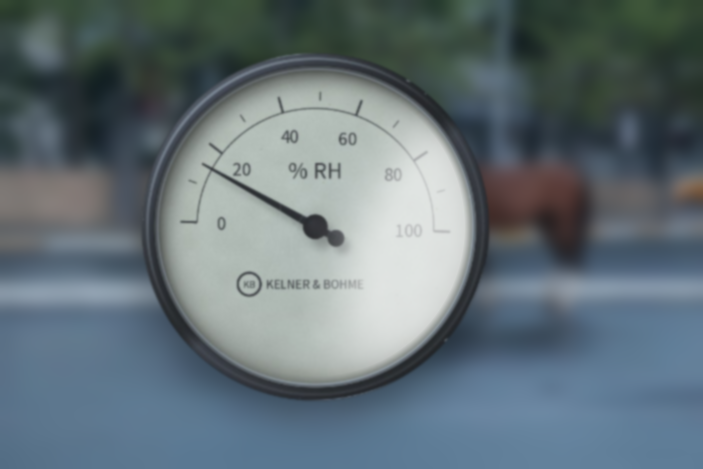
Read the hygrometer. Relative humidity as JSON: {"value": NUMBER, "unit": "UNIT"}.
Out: {"value": 15, "unit": "%"}
